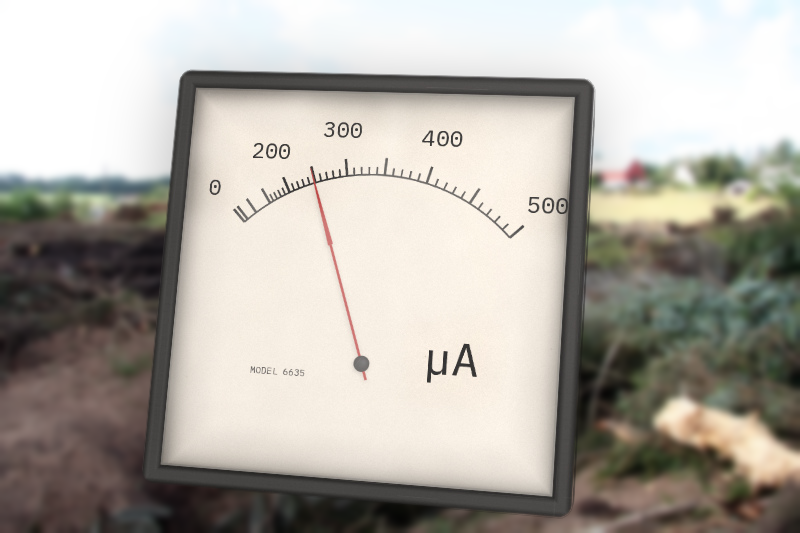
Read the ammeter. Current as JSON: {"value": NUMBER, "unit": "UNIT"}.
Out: {"value": 250, "unit": "µA"}
